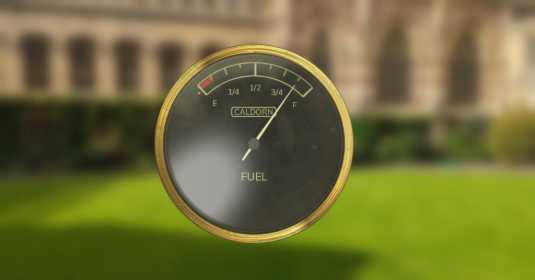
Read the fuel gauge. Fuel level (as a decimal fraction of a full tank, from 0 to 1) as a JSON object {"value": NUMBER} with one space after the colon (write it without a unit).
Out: {"value": 0.875}
